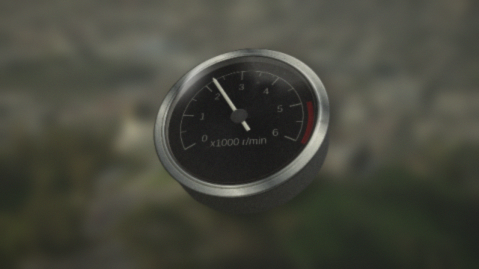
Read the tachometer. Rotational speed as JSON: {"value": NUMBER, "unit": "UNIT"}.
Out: {"value": 2250, "unit": "rpm"}
